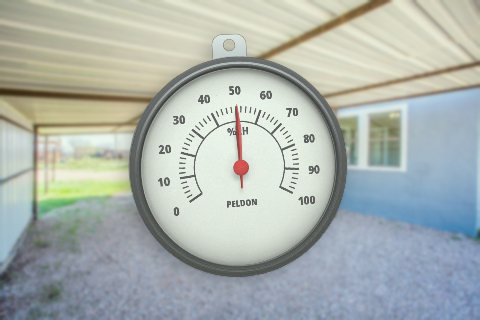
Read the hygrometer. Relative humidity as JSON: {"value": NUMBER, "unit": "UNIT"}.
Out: {"value": 50, "unit": "%"}
